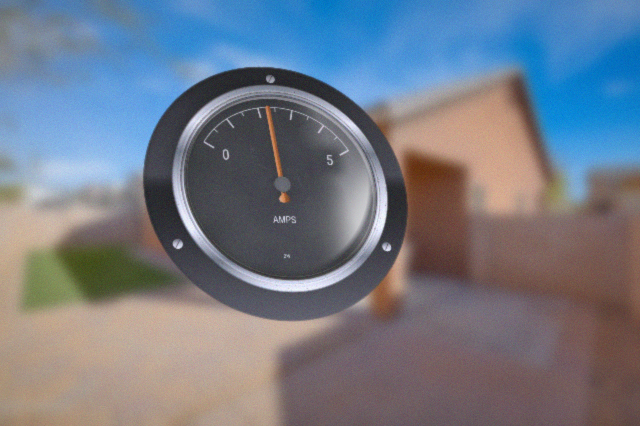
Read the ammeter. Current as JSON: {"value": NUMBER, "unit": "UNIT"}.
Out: {"value": 2.25, "unit": "A"}
